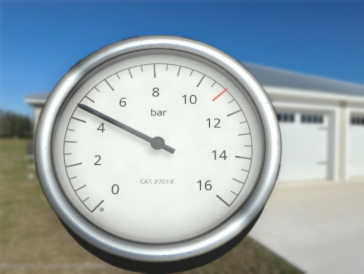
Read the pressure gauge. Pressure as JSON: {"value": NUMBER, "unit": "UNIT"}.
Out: {"value": 4.5, "unit": "bar"}
